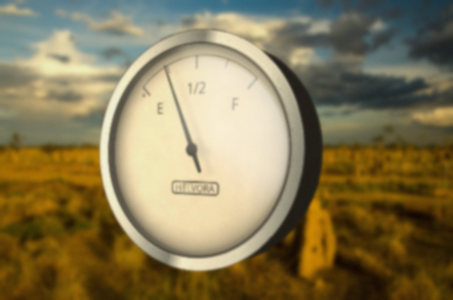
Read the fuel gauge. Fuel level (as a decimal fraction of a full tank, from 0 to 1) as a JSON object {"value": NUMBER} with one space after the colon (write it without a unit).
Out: {"value": 0.25}
